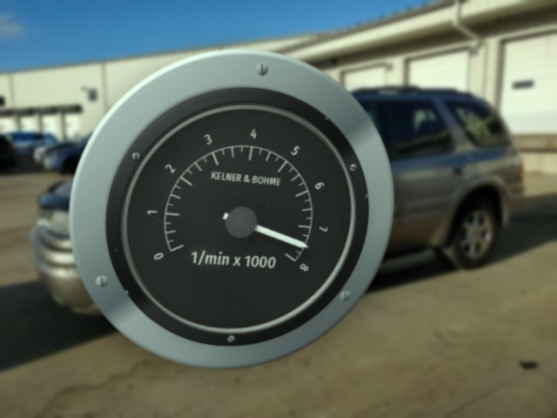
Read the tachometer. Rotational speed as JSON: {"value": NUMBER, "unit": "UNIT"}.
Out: {"value": 7500, "unit": "rpm"}
